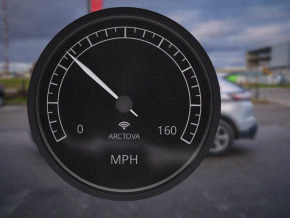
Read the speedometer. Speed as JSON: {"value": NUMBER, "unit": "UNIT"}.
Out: {"value": 47.5, "unit": "mph"}
